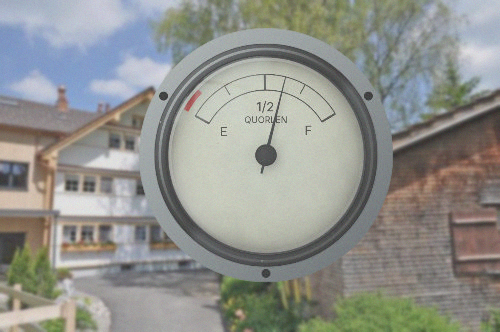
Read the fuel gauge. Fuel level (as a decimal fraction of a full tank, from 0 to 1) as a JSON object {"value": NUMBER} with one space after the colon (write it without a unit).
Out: {"value": 0.625}
